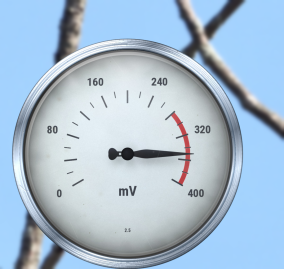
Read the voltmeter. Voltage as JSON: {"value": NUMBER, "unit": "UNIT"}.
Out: {"value": 350, "unit": "mV"}
